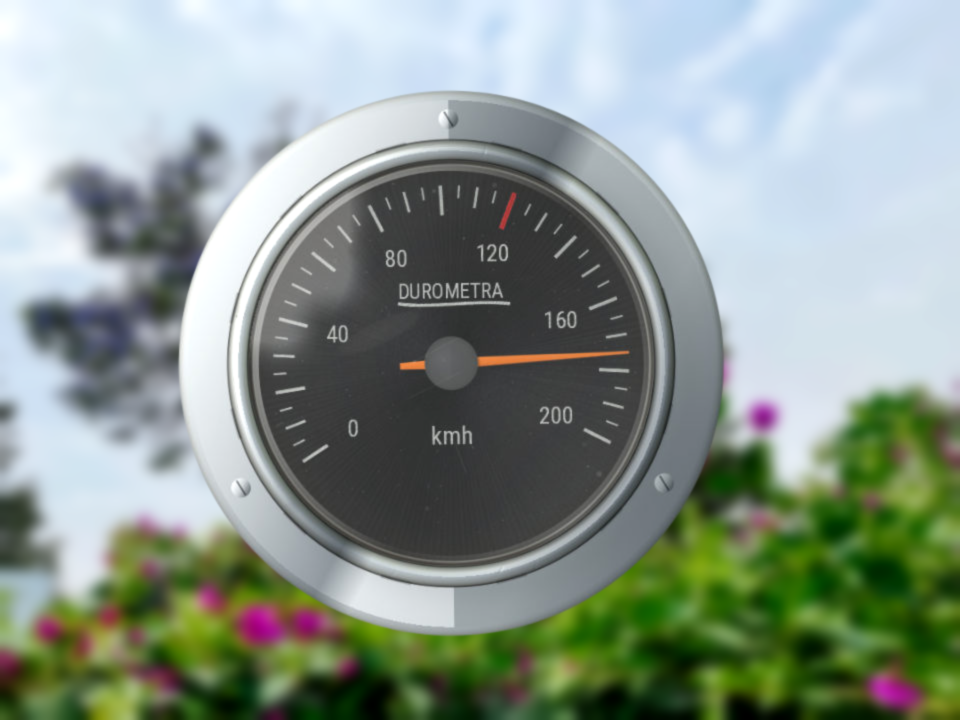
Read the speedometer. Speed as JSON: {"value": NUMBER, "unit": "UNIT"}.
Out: {"value": 175, "unit": "km/h"}
